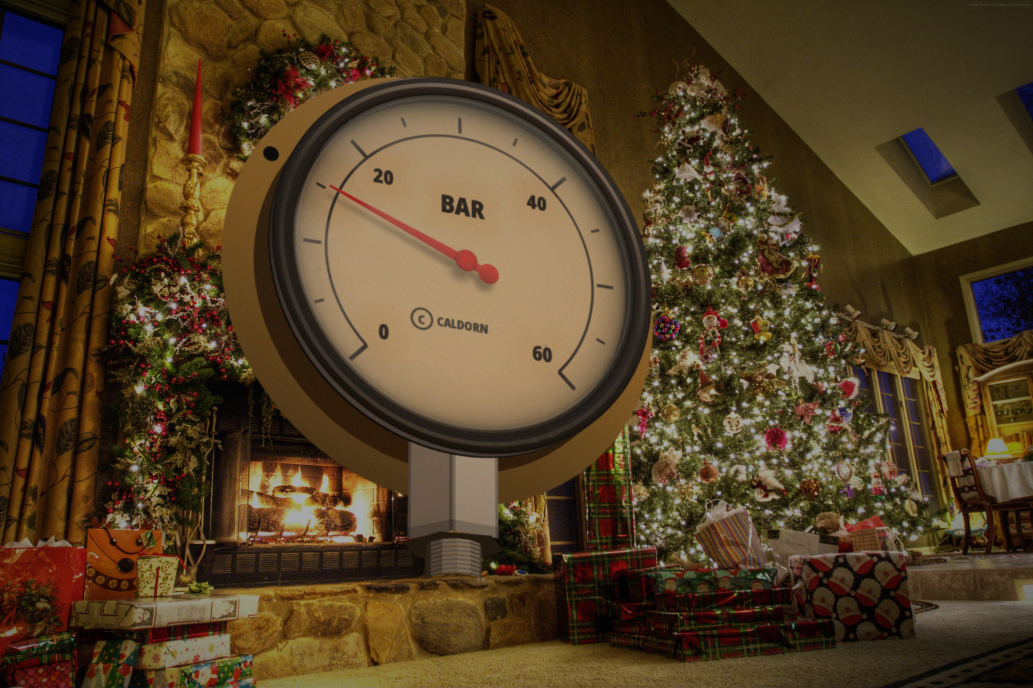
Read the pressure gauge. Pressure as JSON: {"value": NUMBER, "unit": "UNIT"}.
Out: {"value": 15, "unit": "bar"}
